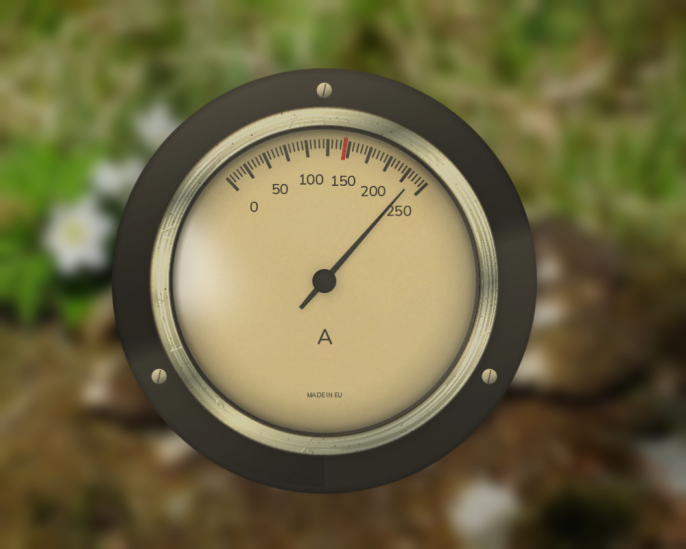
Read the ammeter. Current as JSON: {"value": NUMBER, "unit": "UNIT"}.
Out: {"value": 235, "unit": "A"}
